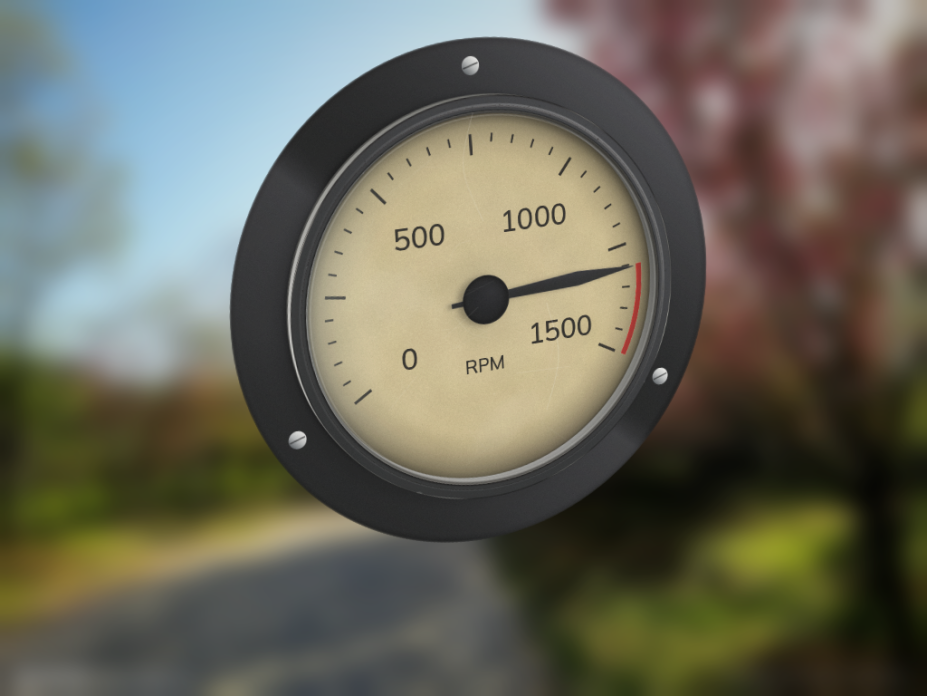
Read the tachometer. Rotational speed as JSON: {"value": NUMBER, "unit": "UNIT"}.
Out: {"value": 1300, "unit": "rpm"}
